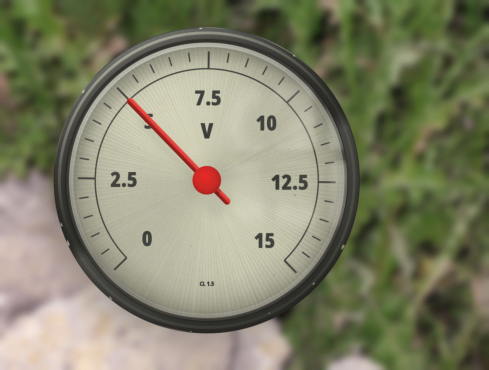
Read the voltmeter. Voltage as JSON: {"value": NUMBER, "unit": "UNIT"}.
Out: {"value": 5, "unit": "V"}
